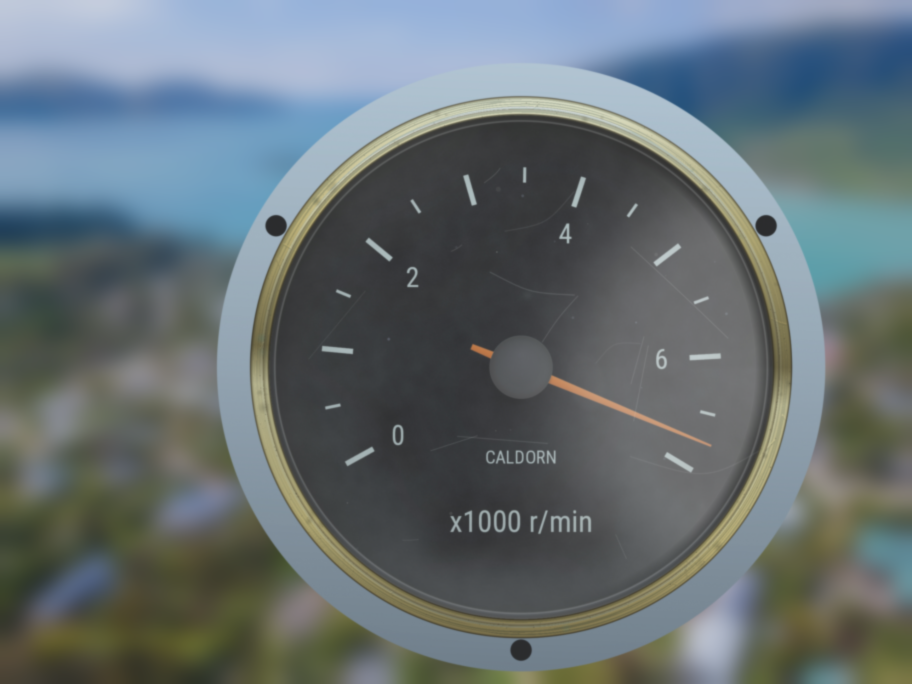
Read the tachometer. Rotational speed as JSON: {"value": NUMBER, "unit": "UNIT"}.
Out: {"value": 6750, "unit": "rpm"}
